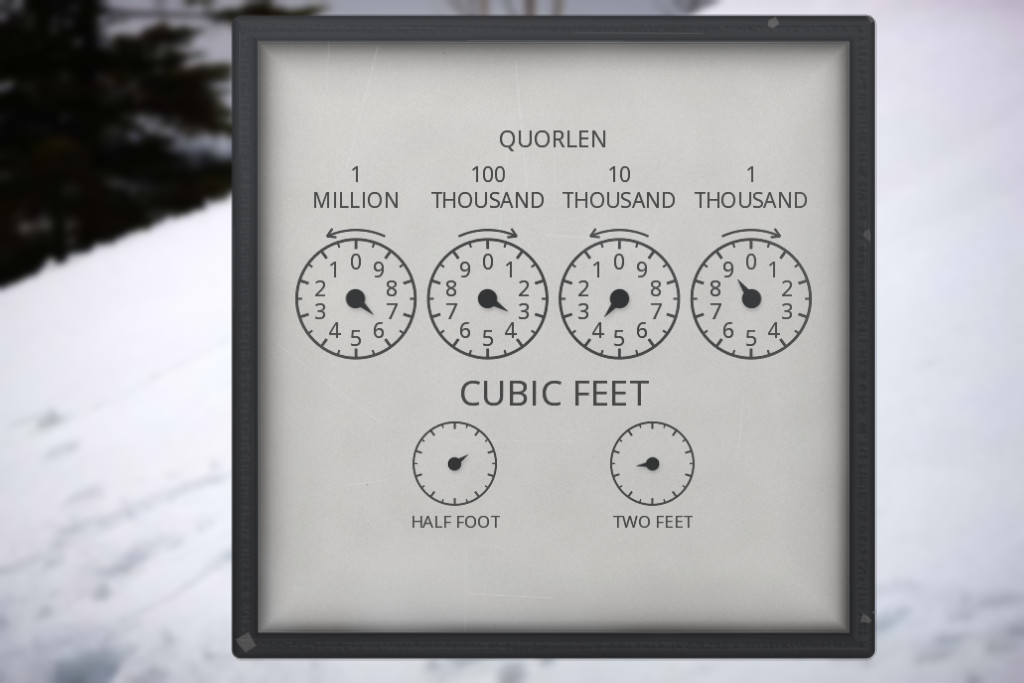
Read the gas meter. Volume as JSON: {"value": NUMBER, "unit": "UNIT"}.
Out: {"value": 633900, "unit": "ft³"}
